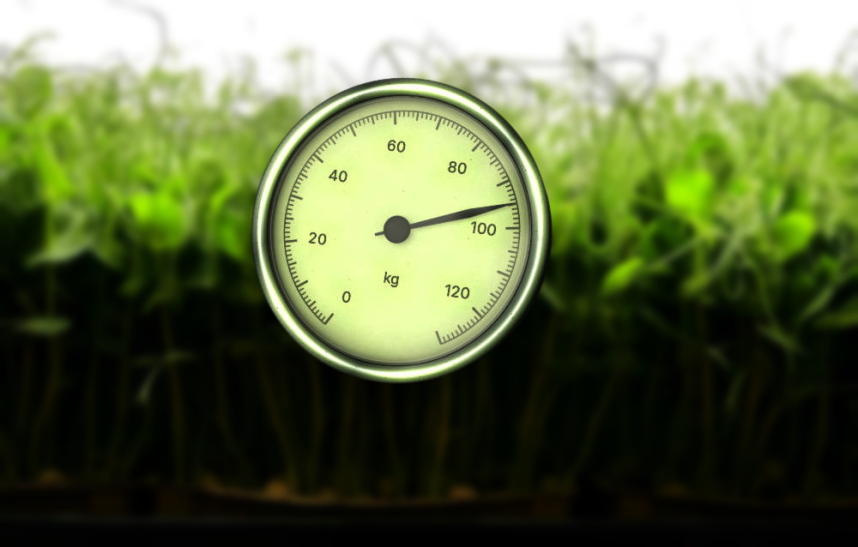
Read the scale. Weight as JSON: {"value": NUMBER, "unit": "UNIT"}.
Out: {"value": 95, "unit": "kg"}
